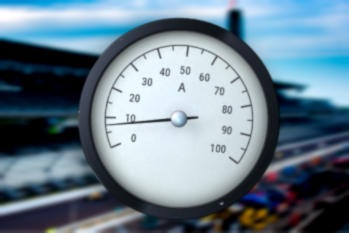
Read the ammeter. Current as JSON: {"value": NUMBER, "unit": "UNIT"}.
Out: {"value": 7.5, "unit": "A"}
